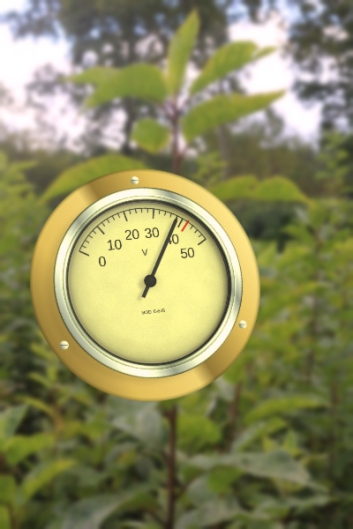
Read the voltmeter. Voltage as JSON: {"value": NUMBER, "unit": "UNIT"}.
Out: {"value": 38, "unit": "V"}
